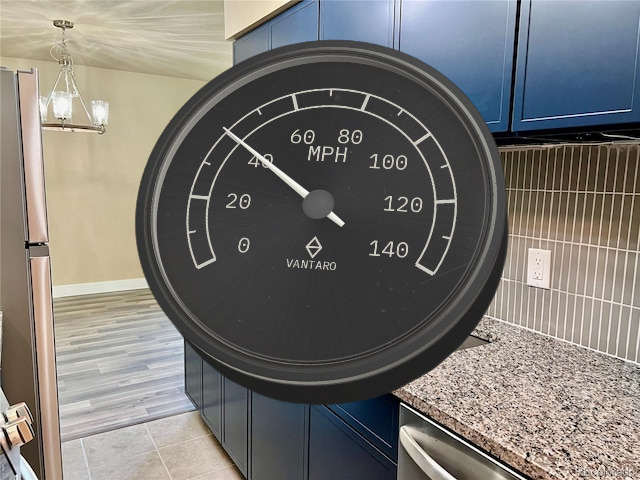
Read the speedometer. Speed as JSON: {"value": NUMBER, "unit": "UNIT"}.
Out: {"value": 40, "unit": "mph"}
